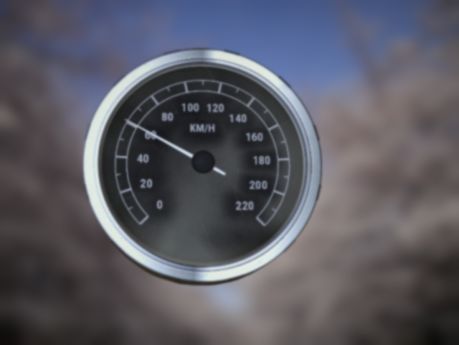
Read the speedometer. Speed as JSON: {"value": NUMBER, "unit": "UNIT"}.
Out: {"value": 60, "unit": "km/h"}
